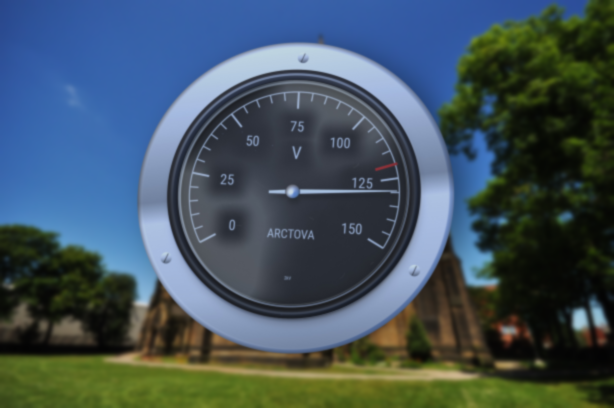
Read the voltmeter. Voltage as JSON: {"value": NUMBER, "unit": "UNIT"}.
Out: {"value": 130, "unit": "V"}
